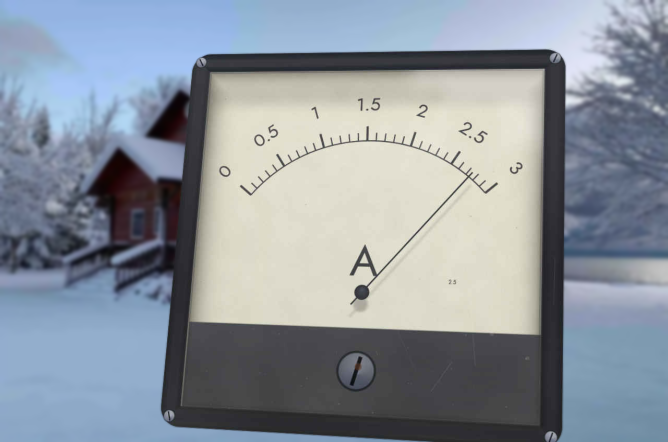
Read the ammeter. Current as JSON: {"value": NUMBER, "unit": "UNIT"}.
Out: {"value": 2.75, "unit": "A"}
